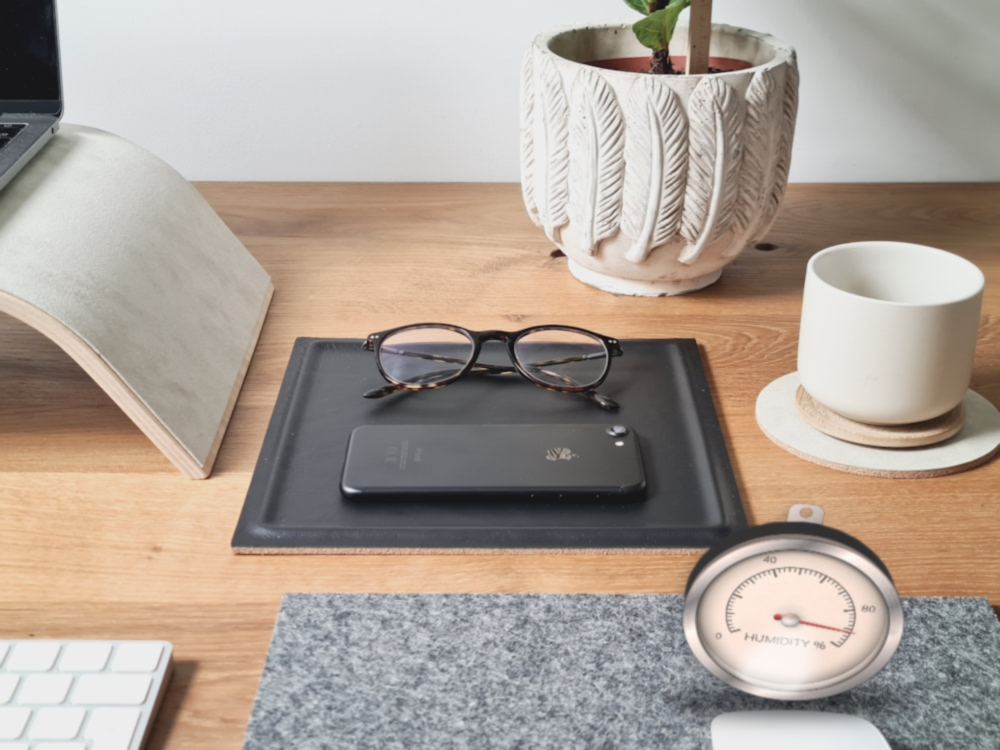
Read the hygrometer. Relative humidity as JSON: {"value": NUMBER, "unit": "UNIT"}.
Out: {"value": 90, "unit": "%"}
